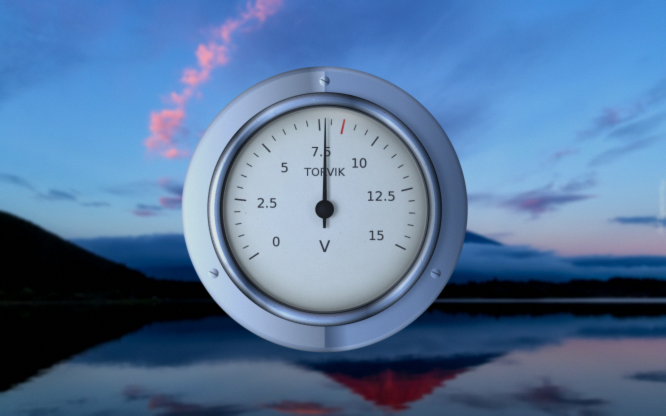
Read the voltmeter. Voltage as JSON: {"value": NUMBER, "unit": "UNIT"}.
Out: {"value": 7.75, "unit": "V"}
